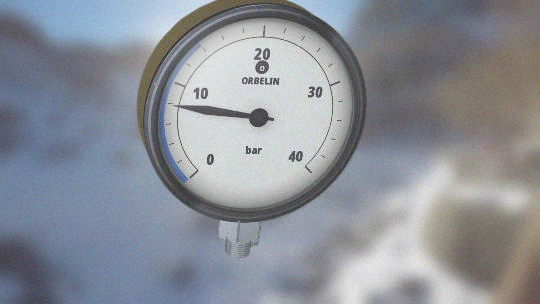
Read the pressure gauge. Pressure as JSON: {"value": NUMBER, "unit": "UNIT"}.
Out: {"value": 8, "unit": "bar"}
